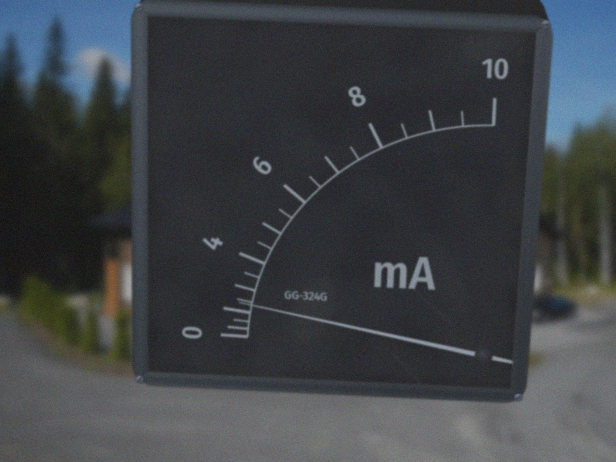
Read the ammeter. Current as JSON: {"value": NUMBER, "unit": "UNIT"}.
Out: {"value": 2.5, "unit": "mA"}
